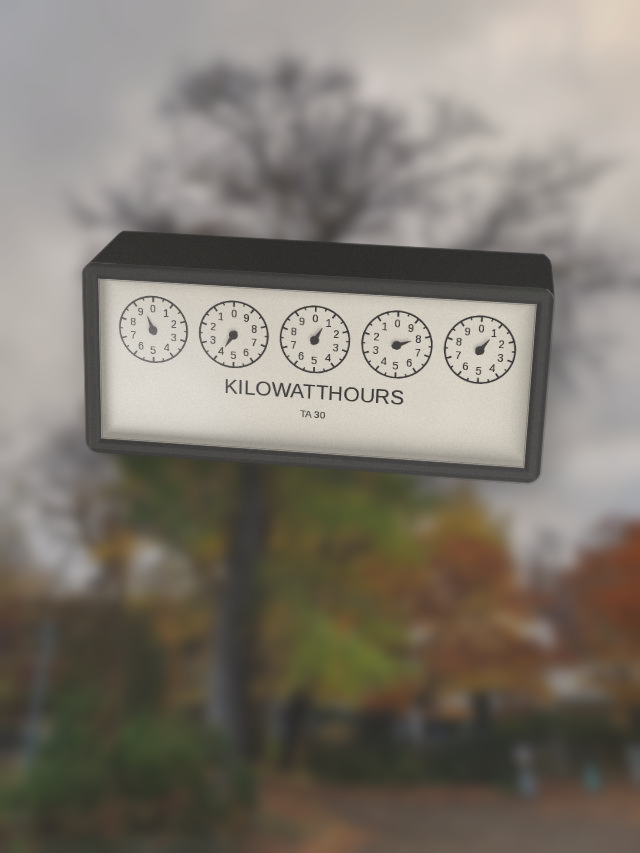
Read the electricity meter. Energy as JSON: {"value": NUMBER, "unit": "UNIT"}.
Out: {"value": 94081, "unit": "kWh"}
